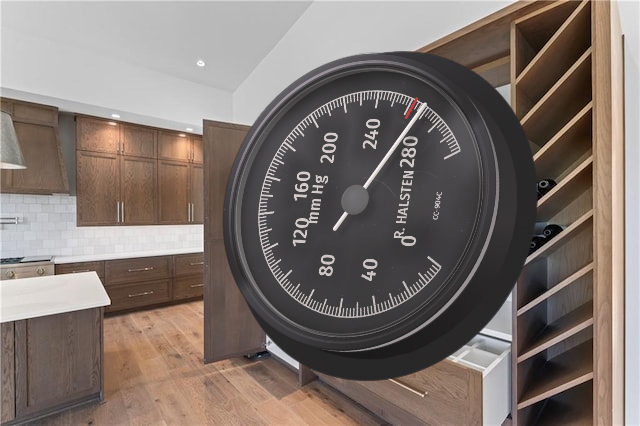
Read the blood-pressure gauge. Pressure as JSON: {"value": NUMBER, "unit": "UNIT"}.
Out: {"value": 270, "unit": "mmHg"}
